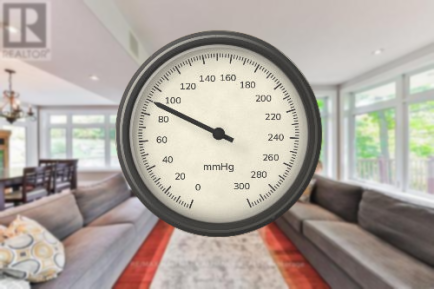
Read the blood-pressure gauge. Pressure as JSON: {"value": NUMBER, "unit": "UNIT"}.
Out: {"value": 90, "unit": "mmHg"}
